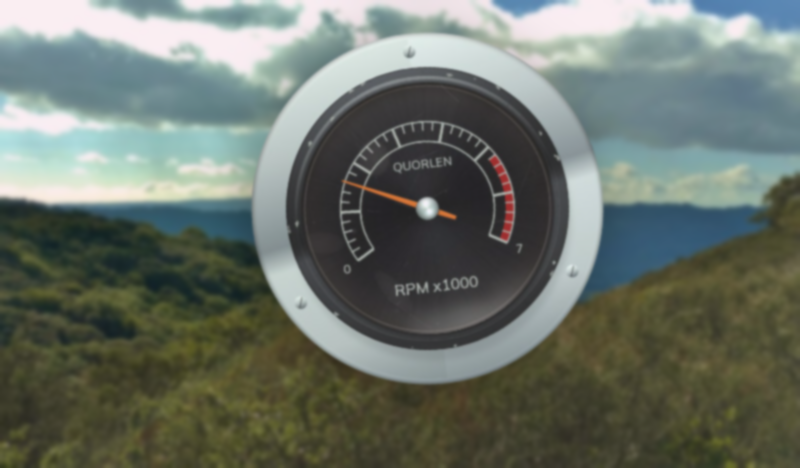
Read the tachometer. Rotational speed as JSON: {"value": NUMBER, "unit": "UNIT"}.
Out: {"value": 1600, "unit": "rpm"}
